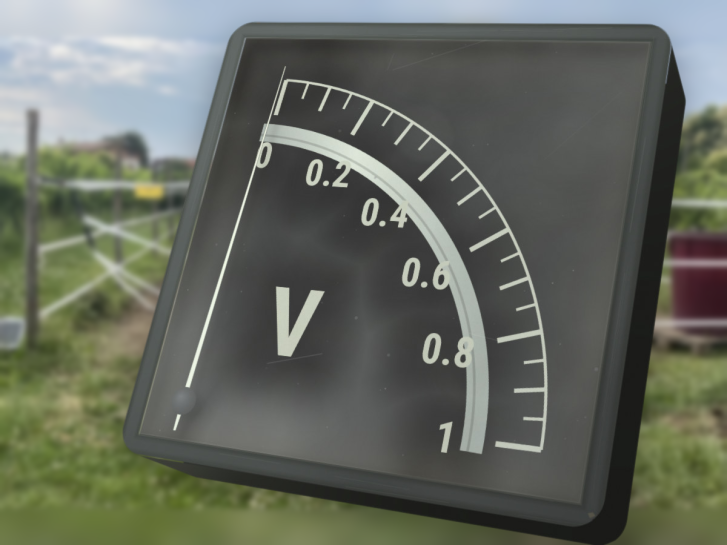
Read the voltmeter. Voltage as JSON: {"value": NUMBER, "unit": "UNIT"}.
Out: {"value": 0, "unit": "V"}
